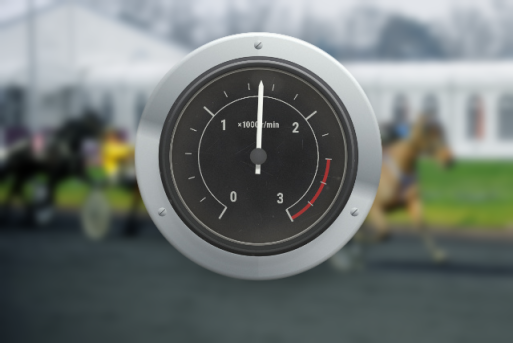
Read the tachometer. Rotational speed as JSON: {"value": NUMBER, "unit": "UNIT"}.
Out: {"value": 1500, "unit": "rpm"}
